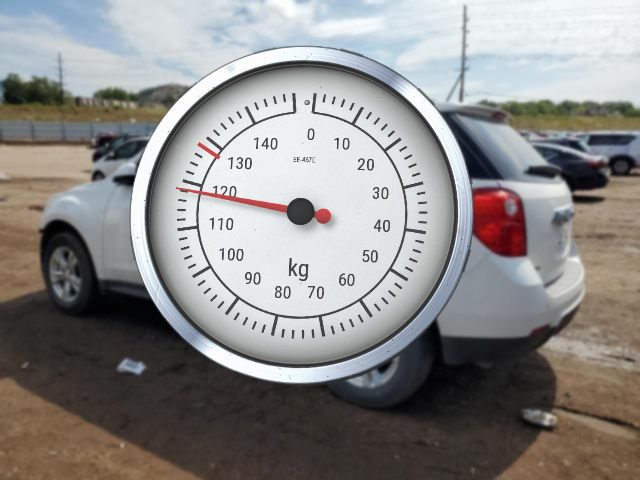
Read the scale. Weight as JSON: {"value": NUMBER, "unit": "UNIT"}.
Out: {"value": 118, "unit": "kg"}
